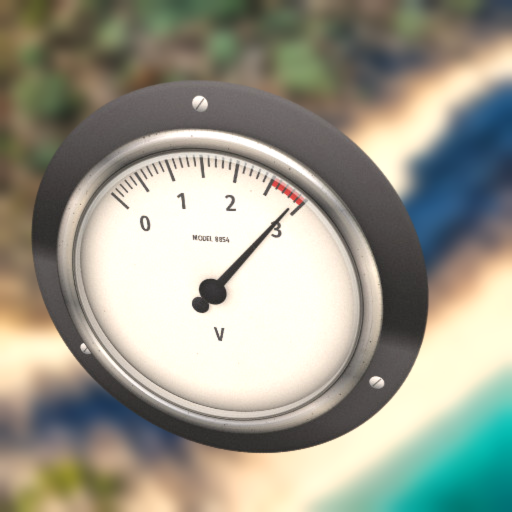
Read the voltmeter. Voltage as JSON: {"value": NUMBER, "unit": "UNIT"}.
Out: {"value": 2.9, "unit": "V"}
